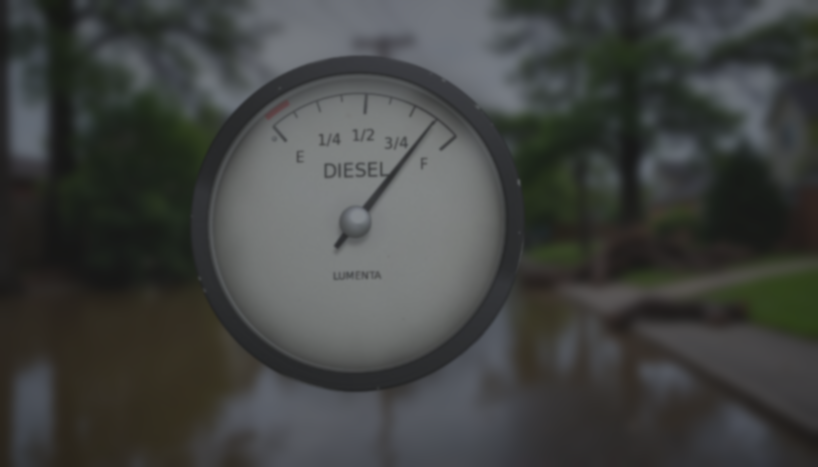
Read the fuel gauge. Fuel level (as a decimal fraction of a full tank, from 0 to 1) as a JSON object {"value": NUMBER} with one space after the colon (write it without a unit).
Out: {"value": 0.875}
